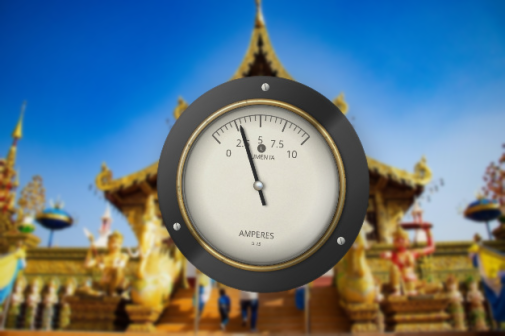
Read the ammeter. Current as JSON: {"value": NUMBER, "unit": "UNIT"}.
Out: {"value": 3, "unit": "A"}
